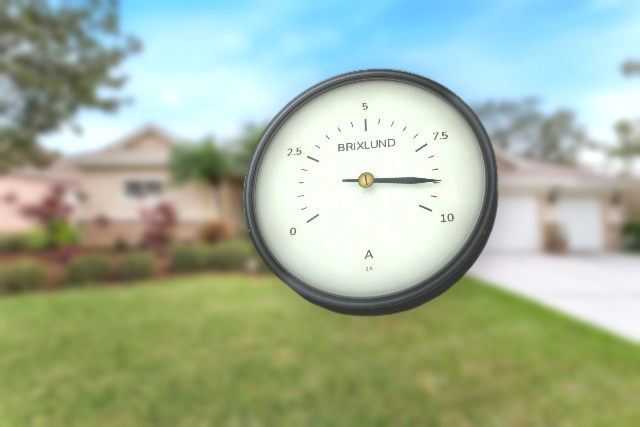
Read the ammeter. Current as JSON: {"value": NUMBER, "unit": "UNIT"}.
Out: {"value": 9, "unit": "A"}
